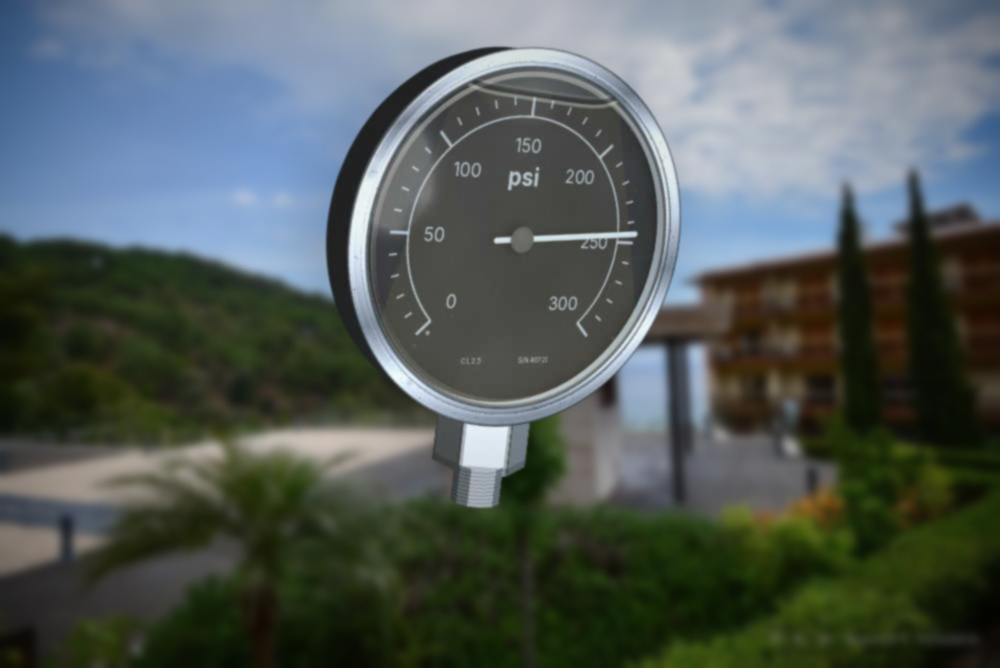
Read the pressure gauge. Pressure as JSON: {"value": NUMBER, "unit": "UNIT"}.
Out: {"value": 245, "unit": "psi"}
